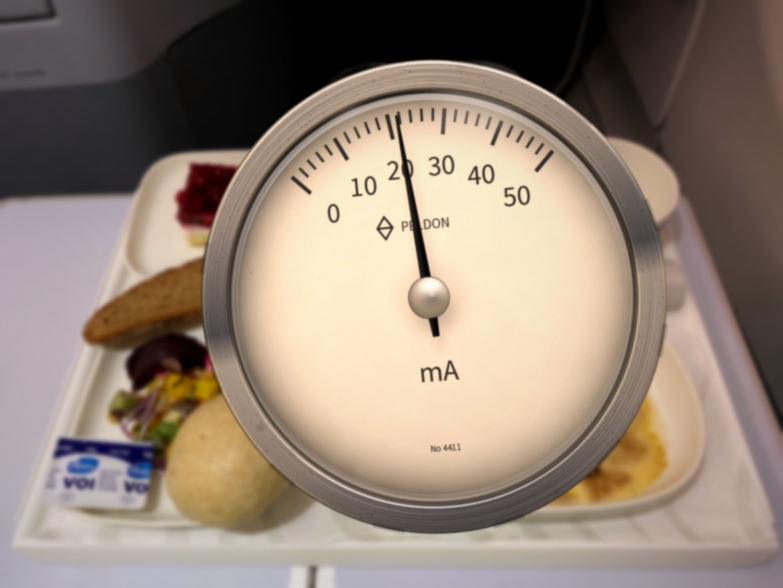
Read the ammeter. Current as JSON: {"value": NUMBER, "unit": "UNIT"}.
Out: {"value": 22, "unit": "mA"}
